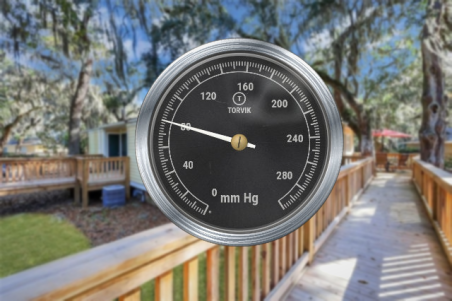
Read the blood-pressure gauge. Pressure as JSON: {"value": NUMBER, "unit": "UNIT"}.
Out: {"value": 80, "unit": "mmHg"}
